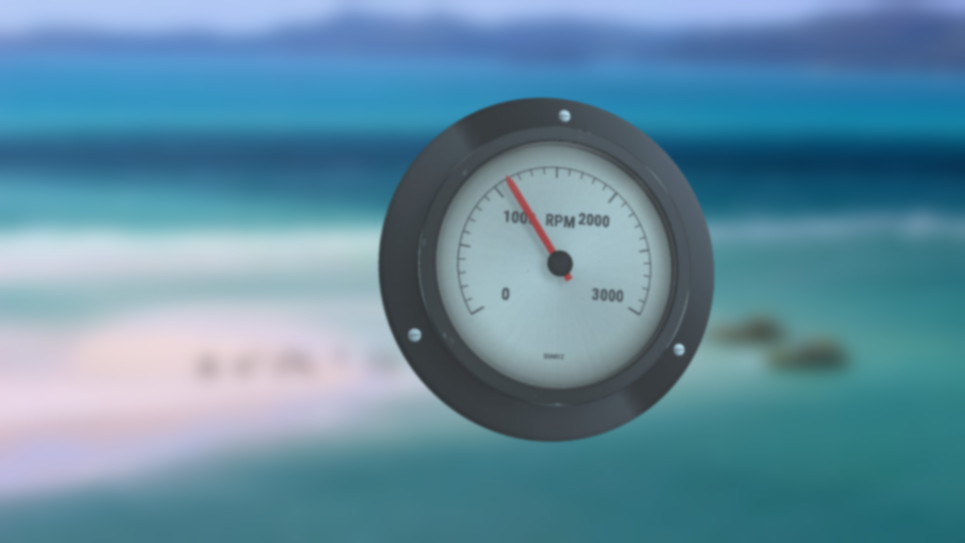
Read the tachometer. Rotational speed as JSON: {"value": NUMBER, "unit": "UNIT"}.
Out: {"value": 1100, "unit": "rpm"}
